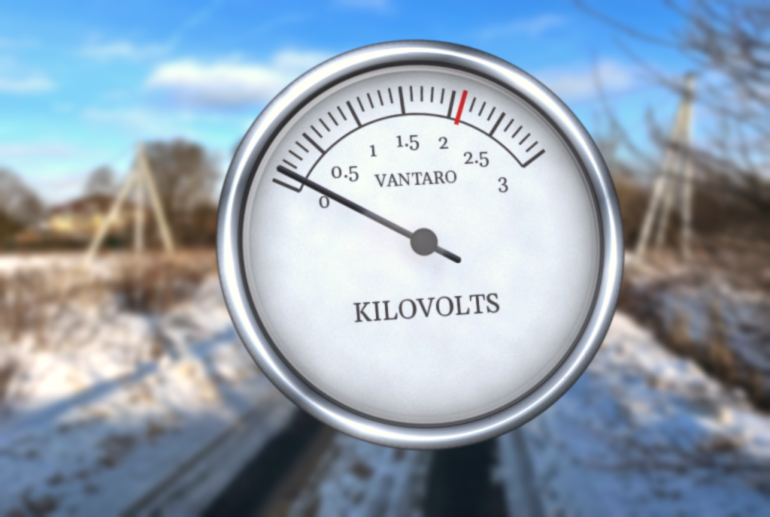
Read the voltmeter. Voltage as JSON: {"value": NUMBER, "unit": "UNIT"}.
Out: {"value": 0.1, "unit": "kV"}
